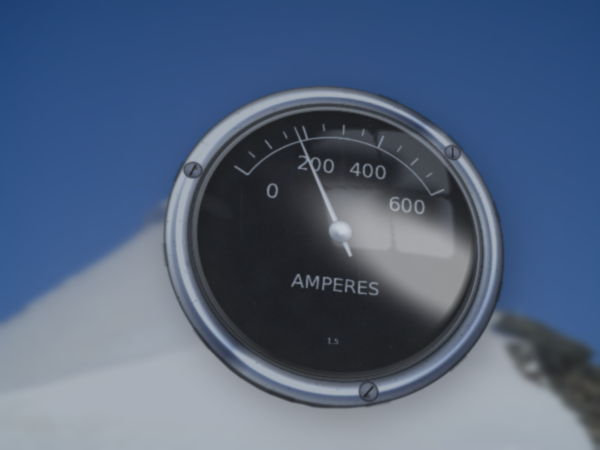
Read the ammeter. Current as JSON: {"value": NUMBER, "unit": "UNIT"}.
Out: {"value": 175, "unit": "A"}
